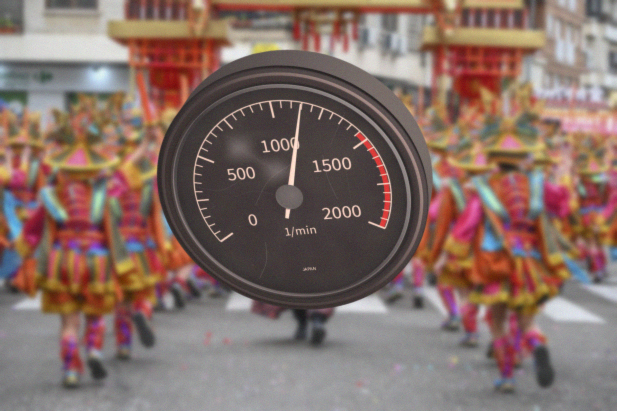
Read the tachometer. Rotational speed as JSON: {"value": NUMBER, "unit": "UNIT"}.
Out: {"value": 1150, "unit": "rpm"}
